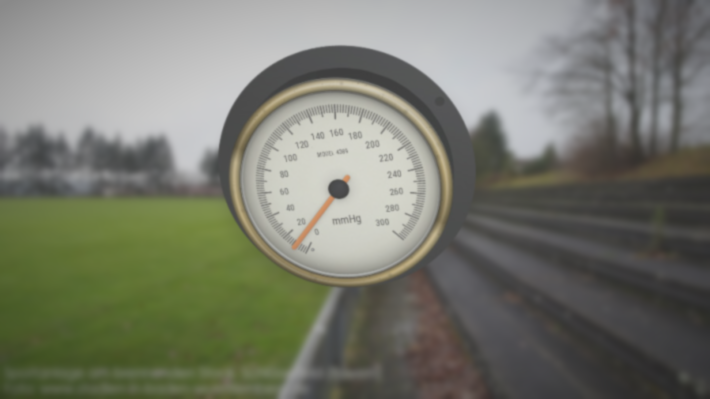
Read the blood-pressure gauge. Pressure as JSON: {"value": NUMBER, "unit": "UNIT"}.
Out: {"value": 10, "unit": "mmHg"}
